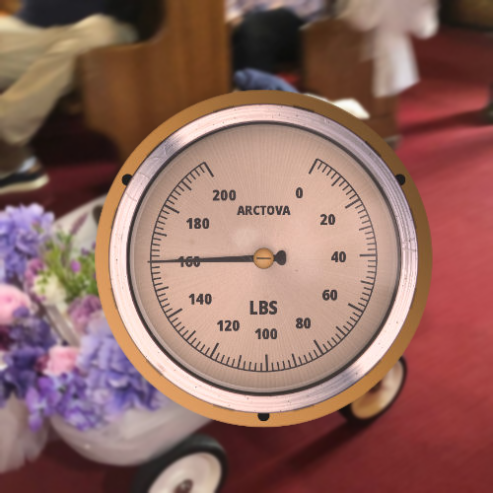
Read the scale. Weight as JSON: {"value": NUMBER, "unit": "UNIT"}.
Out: {"value": 160, "unit": "lb"}
